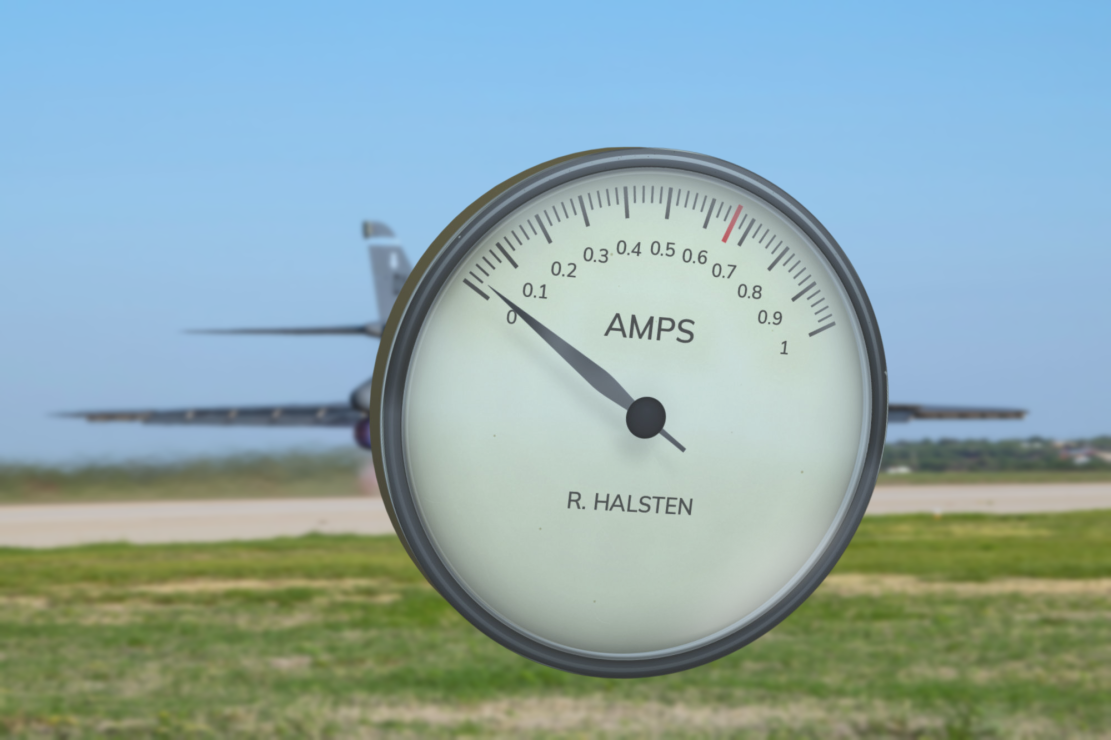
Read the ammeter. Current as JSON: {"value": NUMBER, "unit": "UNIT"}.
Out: {"value": 0.02, "unit": "A"}
